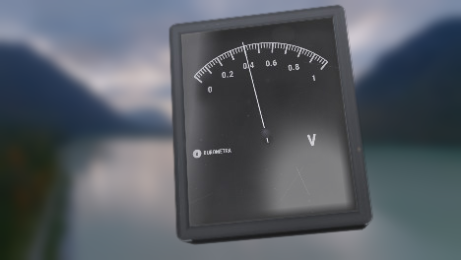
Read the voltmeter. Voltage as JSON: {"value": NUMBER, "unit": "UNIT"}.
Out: {"value": 0.4, "unit": "V"}
